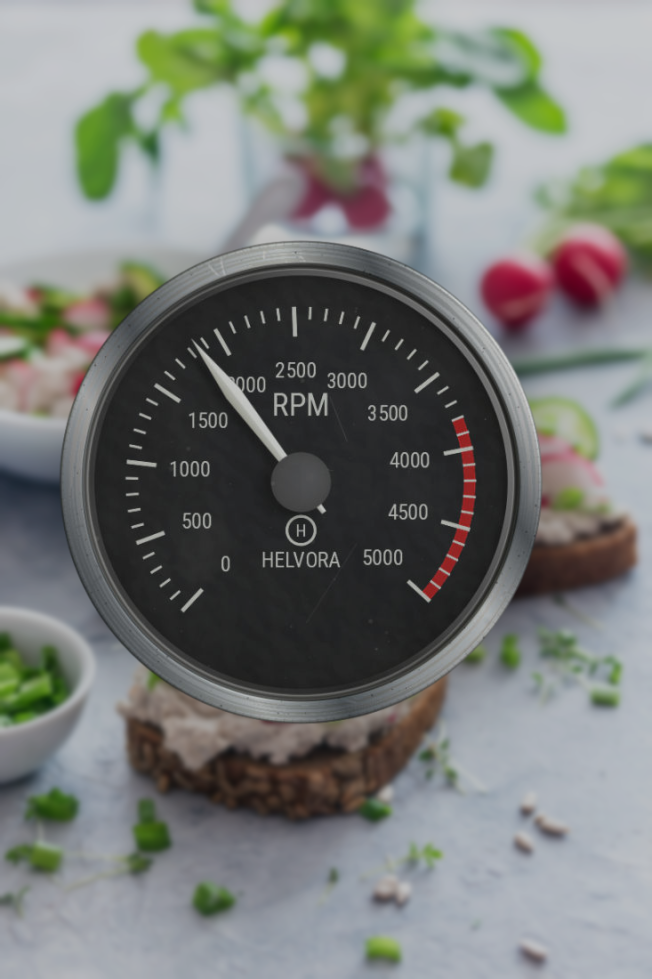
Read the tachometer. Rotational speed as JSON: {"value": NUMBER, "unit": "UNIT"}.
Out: {"value": 1850, "unit": "rpm"}
